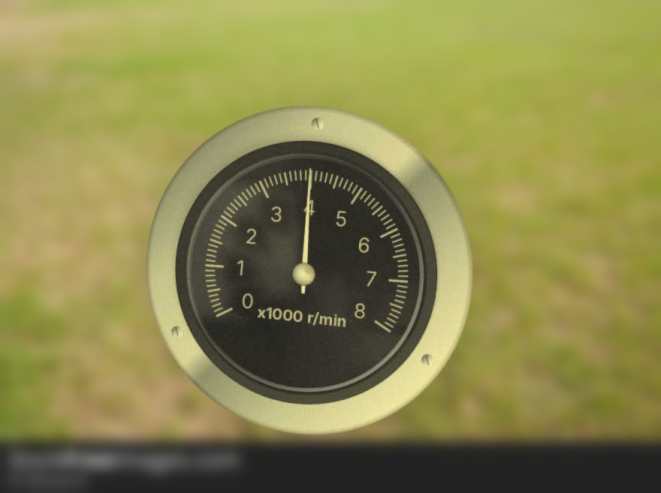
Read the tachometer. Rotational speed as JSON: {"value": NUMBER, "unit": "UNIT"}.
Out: {"value": 4000, "unit": "rpm"}
